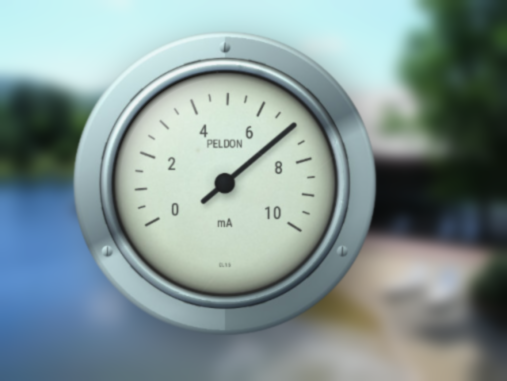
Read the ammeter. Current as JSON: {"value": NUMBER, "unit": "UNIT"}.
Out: {"value": 7, "unit": "mA"}
